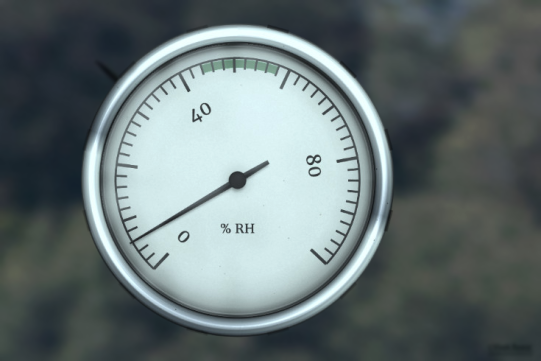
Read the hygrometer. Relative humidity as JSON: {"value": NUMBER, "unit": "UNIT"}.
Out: {"value": 6, "unit": "%"}
